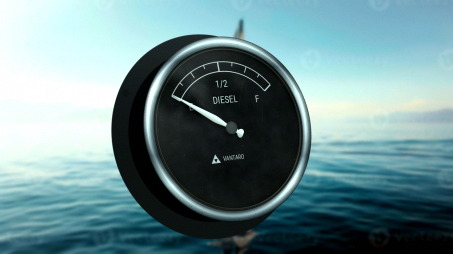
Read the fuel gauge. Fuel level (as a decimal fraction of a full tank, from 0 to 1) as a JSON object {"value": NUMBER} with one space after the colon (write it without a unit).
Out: {"value": 0}
